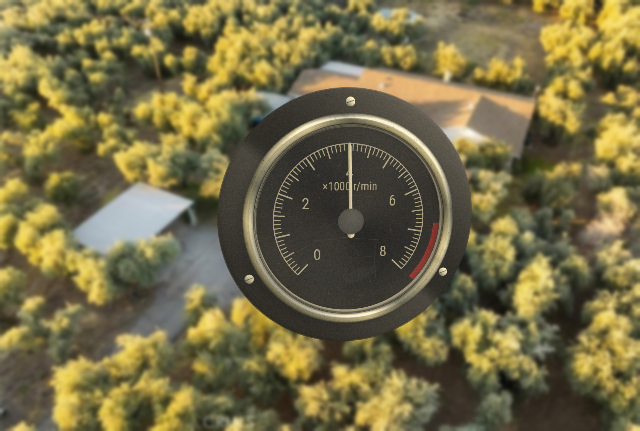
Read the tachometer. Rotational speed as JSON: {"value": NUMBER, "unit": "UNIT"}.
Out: {"value": 4000, "unit": "rpm"}
